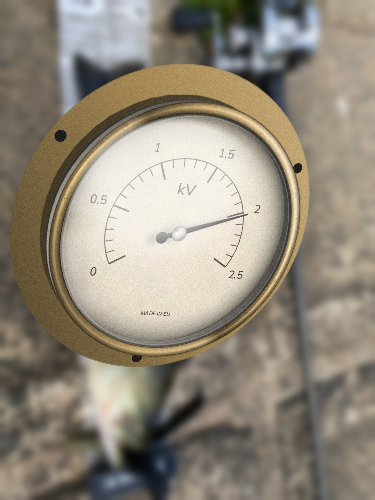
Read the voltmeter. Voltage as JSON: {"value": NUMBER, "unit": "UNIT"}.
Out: {"value": 2, "unit": "kV"}
